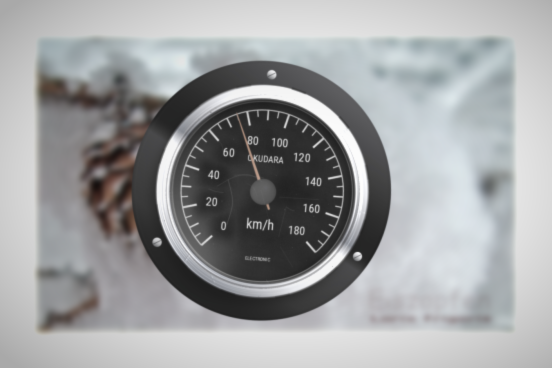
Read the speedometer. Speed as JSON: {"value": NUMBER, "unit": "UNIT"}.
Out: {"value": 75, "unit": "km/h"}
